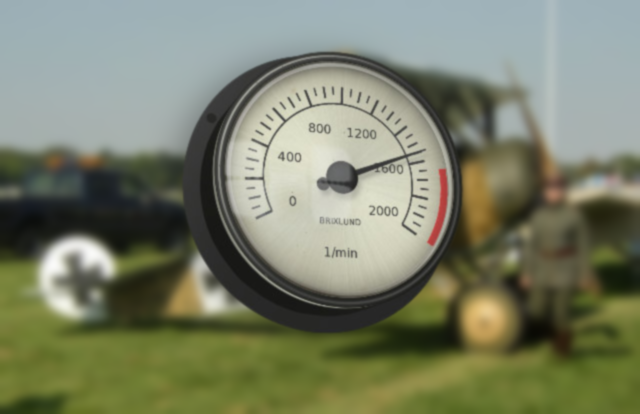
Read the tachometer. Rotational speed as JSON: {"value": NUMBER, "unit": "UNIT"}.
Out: {"value": 1550, "unit": "rpm"}
